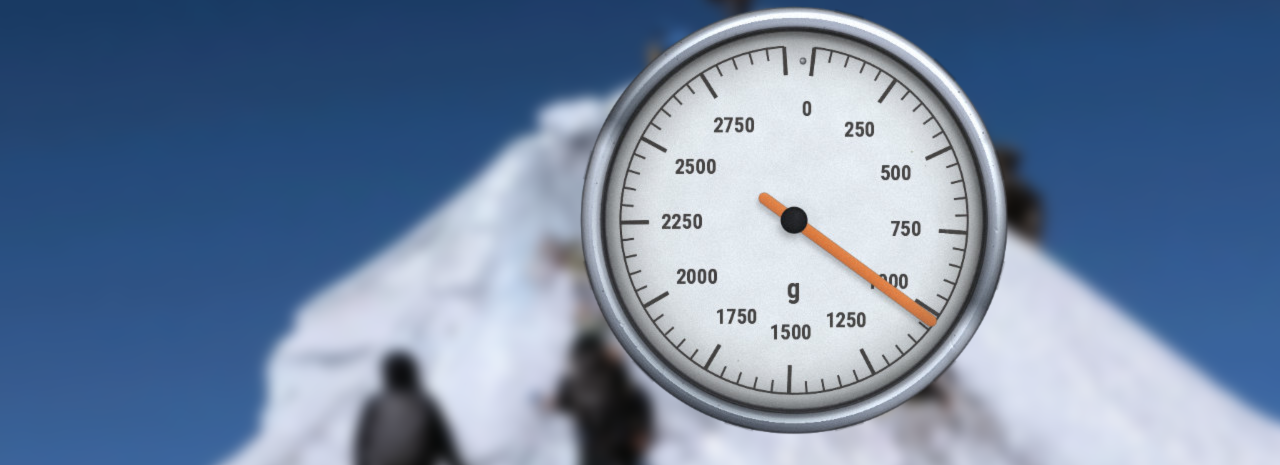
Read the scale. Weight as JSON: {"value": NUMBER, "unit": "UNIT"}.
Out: {"value": 1025, "unit": "g"}
